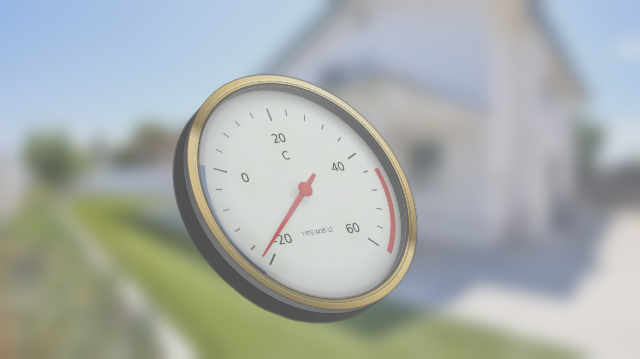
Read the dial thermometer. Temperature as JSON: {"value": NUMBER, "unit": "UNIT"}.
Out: {"value": -18, "unit": "°C"}
